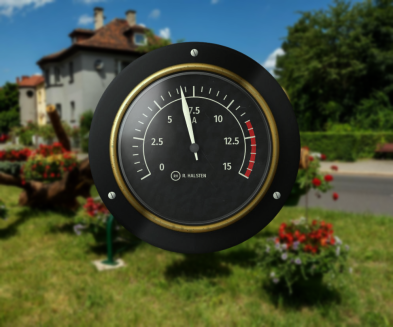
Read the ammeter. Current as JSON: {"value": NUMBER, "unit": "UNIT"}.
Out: {"value": 6.75, "unit": "A"}
